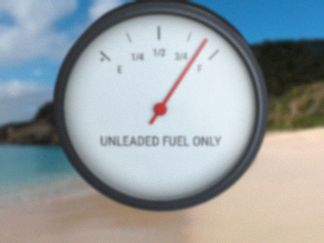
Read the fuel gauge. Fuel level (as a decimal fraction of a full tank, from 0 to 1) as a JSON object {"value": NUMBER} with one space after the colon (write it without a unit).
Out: {"value": 0.875}
